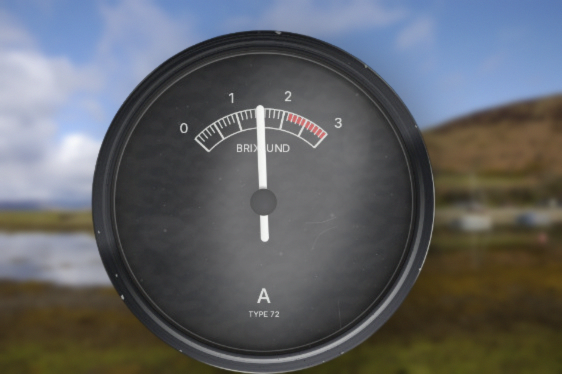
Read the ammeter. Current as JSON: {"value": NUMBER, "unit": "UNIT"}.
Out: {"value": 1.5, "unit": "A"}
